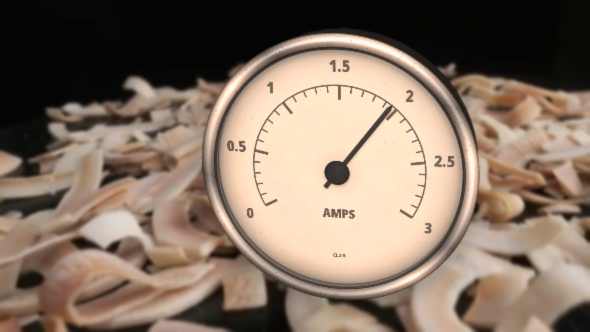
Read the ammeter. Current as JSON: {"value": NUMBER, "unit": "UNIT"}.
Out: {"value": 1.95, "unit": "A"}
